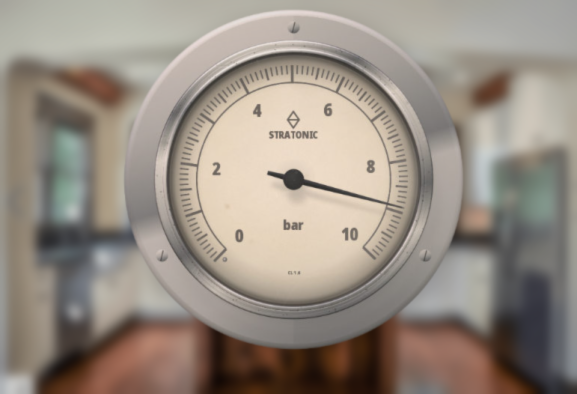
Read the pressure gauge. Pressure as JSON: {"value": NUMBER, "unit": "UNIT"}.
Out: {"value": 8.9, "unit": "bar"}
